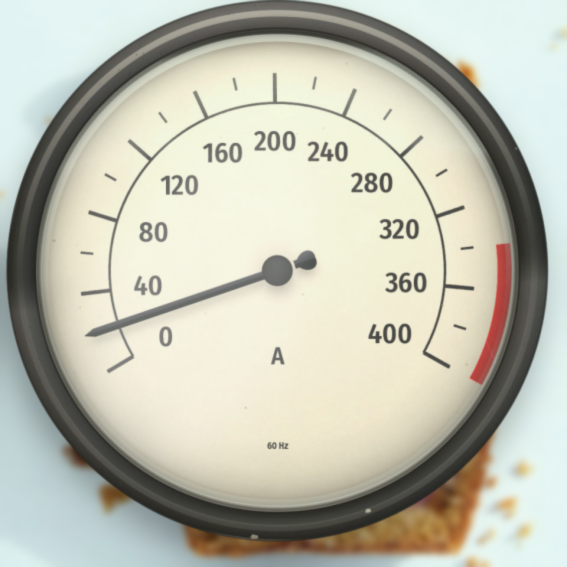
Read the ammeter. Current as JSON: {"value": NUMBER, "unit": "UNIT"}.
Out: {"value": 20, "unit": "A"}
